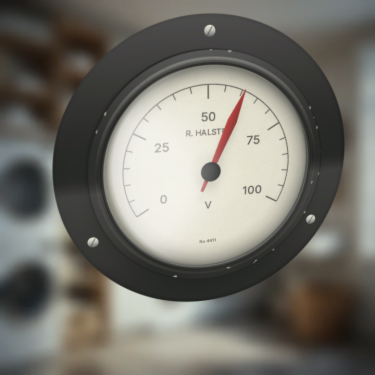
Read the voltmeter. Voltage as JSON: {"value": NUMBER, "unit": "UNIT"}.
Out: {"value": 60, "unit": "V"}
